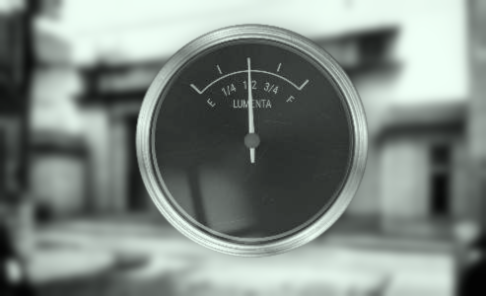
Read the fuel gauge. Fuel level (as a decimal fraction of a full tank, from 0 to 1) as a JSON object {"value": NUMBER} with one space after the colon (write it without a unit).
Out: {"value": 0.5}
